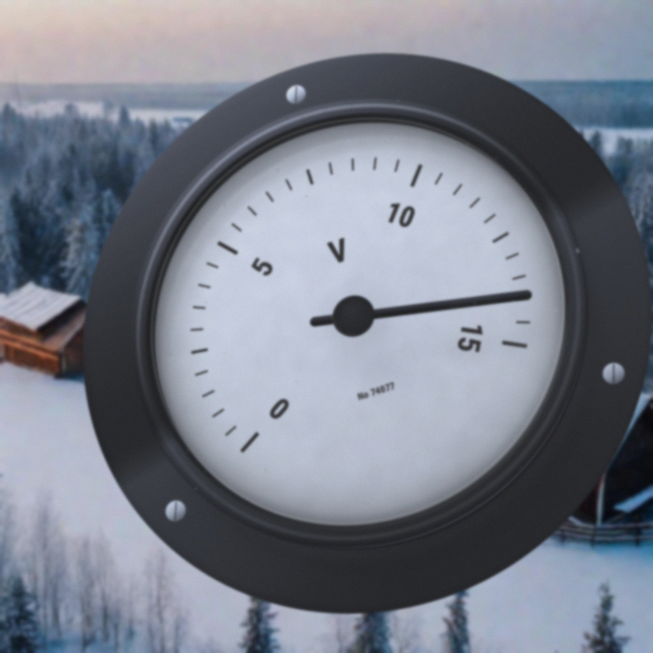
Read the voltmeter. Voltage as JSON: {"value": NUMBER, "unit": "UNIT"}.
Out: {"value": 14, "unit": "V"}
